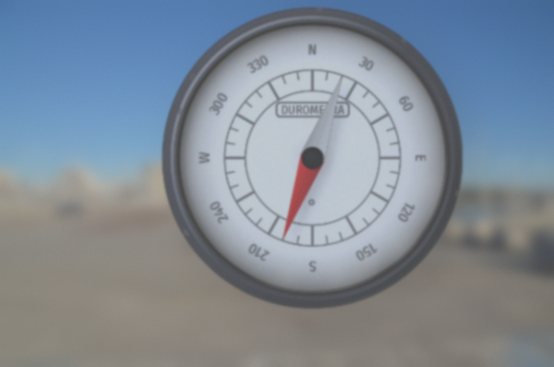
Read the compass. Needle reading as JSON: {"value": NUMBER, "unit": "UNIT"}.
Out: {"value": 200, "unit": "°"}
